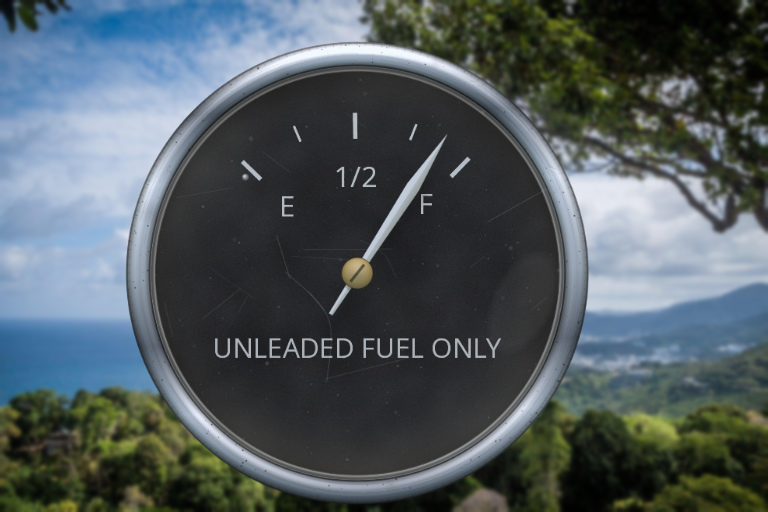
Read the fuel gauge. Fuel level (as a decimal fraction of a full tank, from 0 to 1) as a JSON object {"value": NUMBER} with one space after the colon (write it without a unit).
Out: {"value": 0.875}
